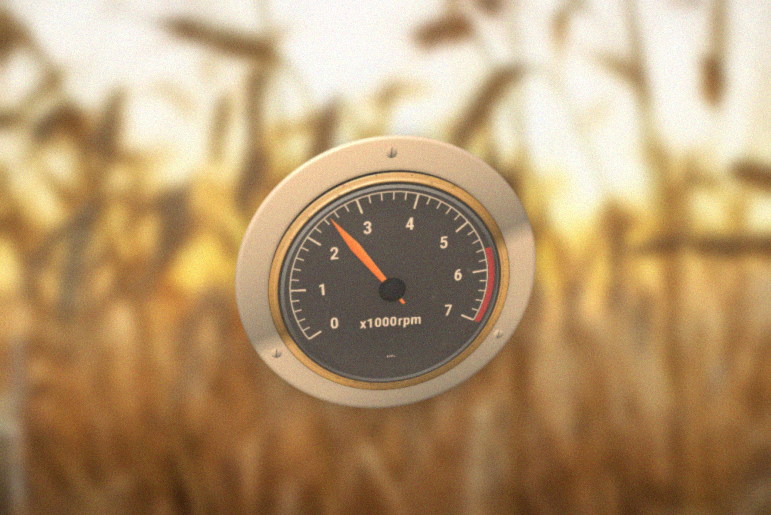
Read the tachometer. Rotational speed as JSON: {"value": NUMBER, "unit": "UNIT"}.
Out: {"value": 2500, "unit": "rpm"}
